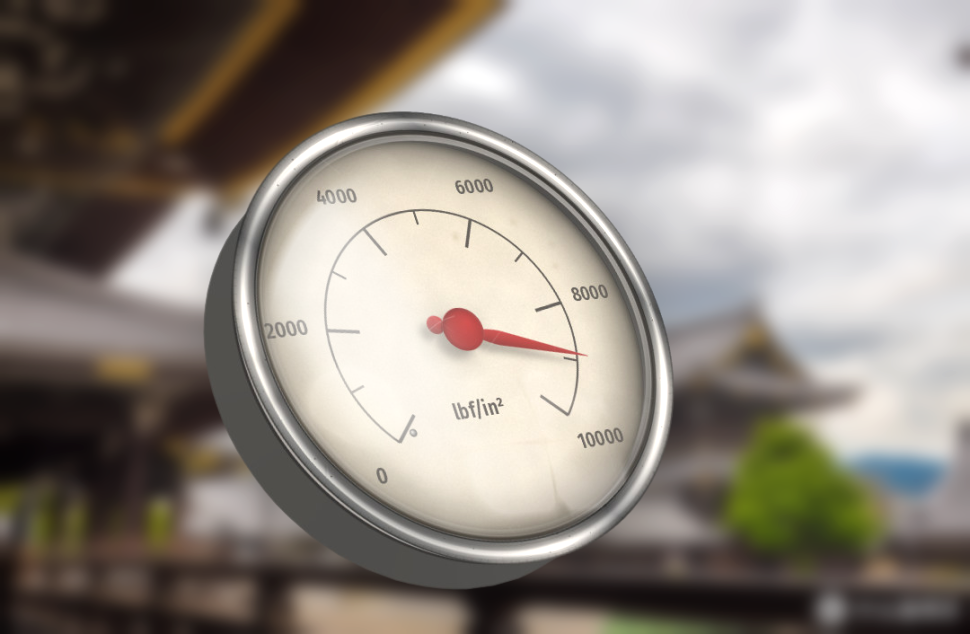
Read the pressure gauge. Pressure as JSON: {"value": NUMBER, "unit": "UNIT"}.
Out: {"value": 9000, "unit": "psi"}
